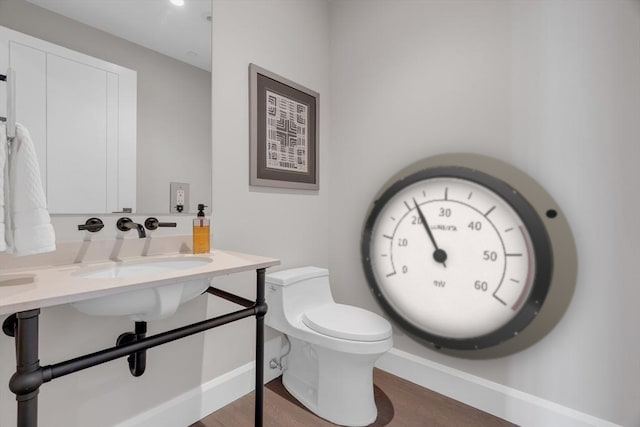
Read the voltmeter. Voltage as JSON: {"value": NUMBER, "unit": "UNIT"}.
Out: {"value": 22.5, "unit": "mV"}
